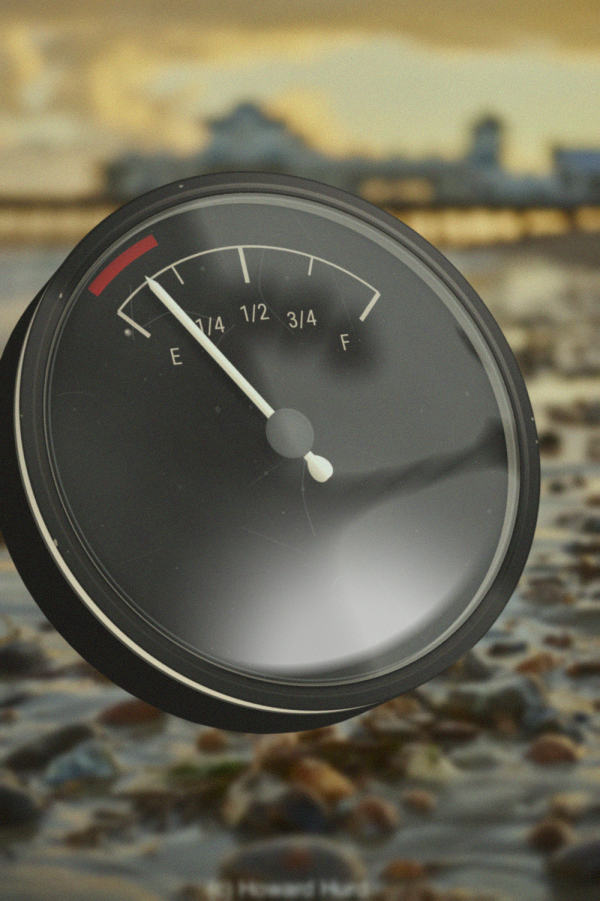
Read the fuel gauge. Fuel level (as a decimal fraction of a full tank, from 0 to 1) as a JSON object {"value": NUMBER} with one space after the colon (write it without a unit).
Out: {"value": 0.125}
